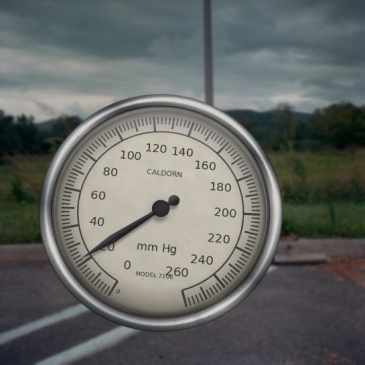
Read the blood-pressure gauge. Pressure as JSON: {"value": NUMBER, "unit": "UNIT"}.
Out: {"value": 22, "unit": "mmHg"}
